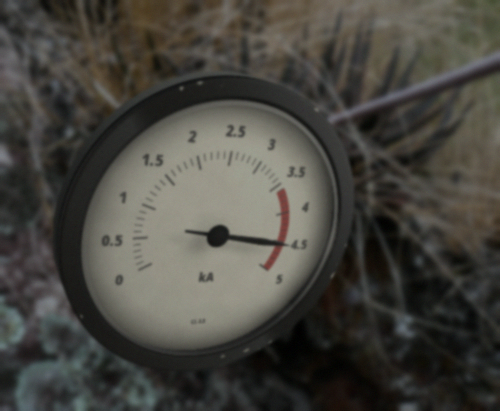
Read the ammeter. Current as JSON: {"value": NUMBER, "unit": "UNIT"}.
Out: {"value": 4.5, "unit": "kA"}
